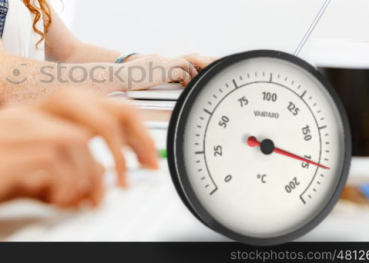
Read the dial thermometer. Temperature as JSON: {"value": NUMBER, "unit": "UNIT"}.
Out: {"value": 175, "unit": "°C"}
